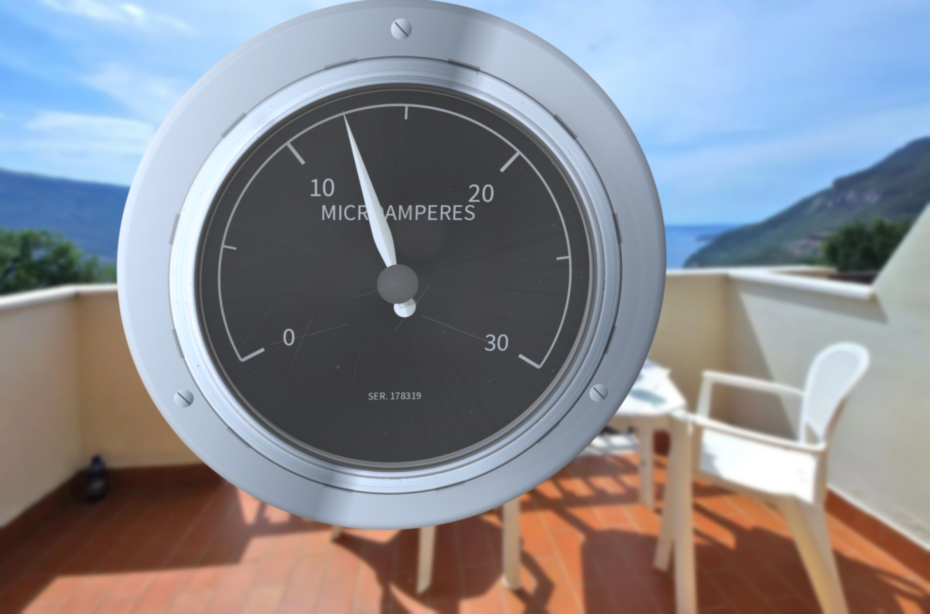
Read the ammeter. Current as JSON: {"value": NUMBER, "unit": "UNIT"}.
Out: {"value": 12.5, "unit": "µA"}
